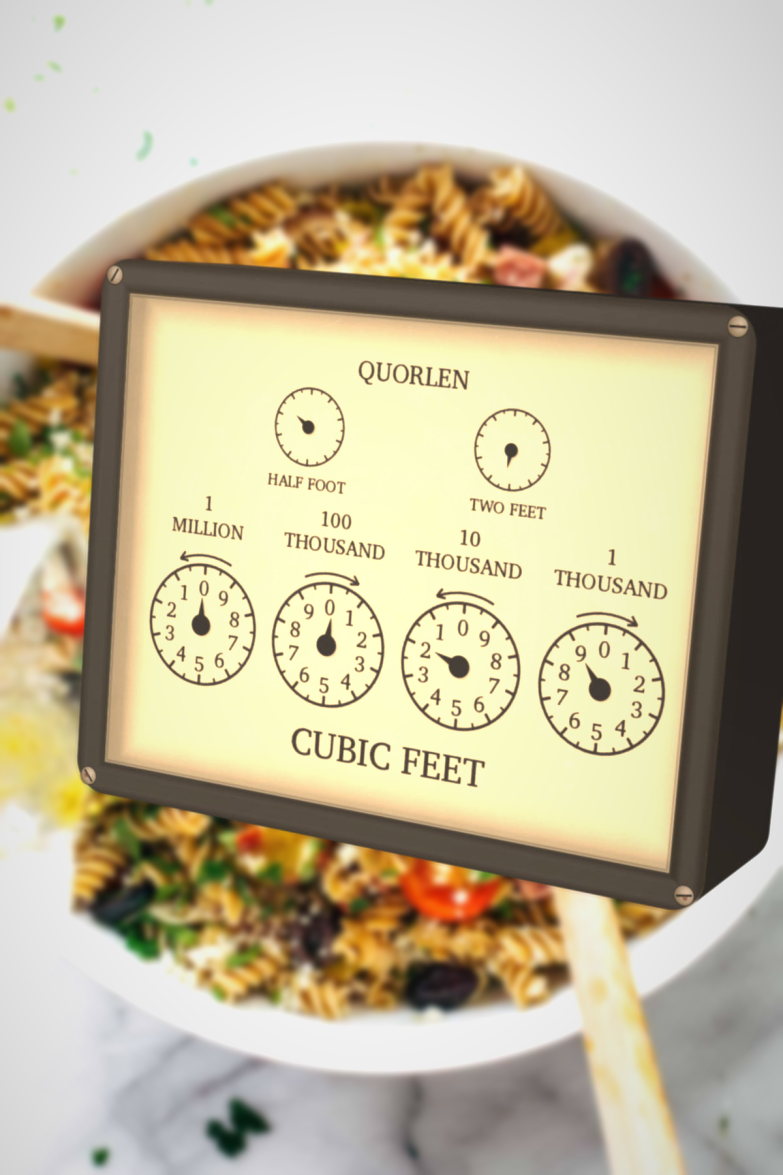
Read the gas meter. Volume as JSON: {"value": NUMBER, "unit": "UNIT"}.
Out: {"value": 1900, "unit": "ft³"}
